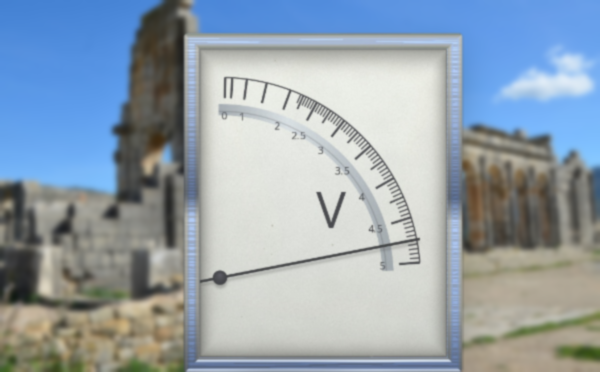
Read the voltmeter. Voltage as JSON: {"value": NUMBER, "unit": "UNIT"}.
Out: {"value": 4.75, "unit": "V"}
